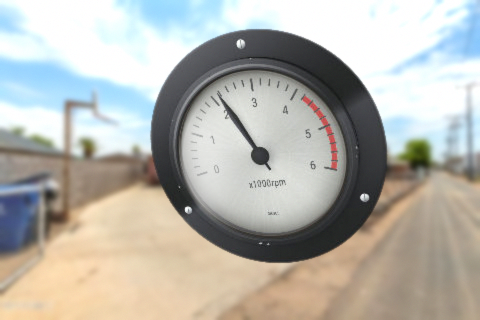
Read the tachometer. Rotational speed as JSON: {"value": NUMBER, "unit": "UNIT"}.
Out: {"value": 2200, "unit": "rpm"}
